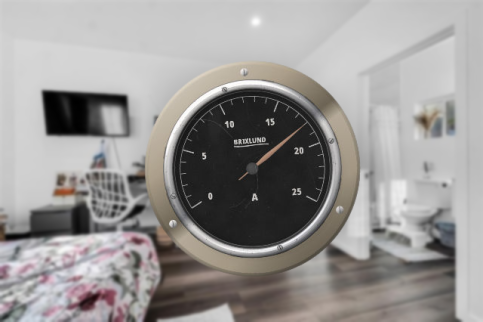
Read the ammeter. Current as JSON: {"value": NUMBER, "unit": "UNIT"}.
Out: {"value": 18, "unit": "A"}
